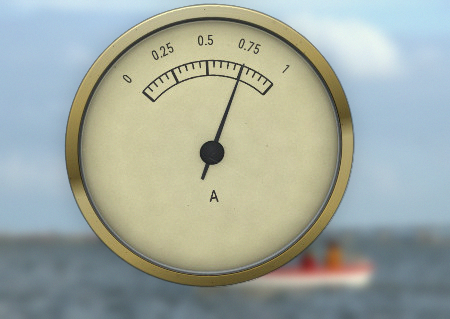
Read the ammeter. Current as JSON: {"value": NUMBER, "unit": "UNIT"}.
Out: {"value": 0.75, "unit": "A"}
